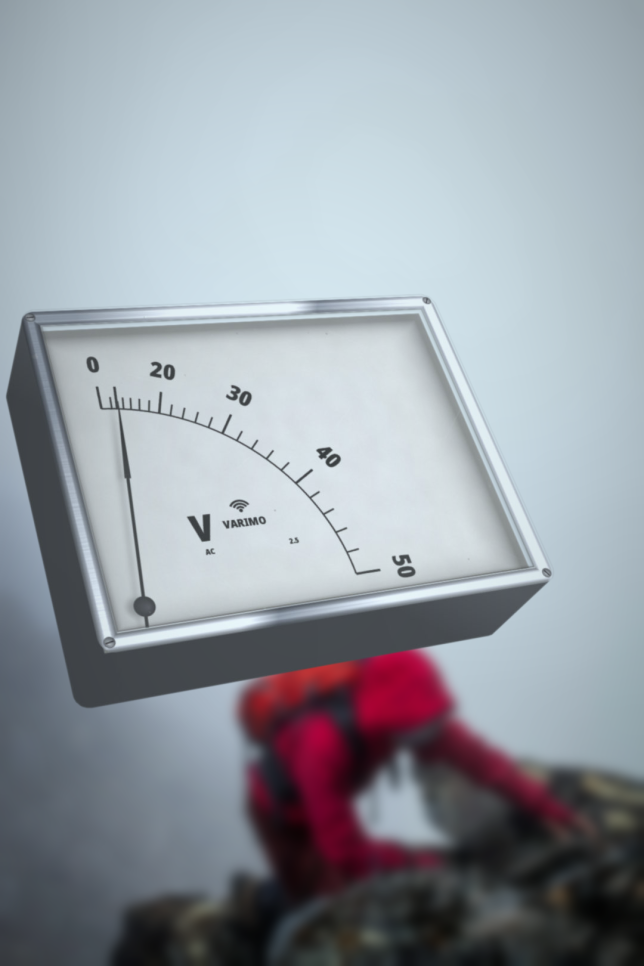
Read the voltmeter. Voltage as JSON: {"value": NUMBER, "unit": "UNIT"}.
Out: {"value": 10, "unit": "V"}
